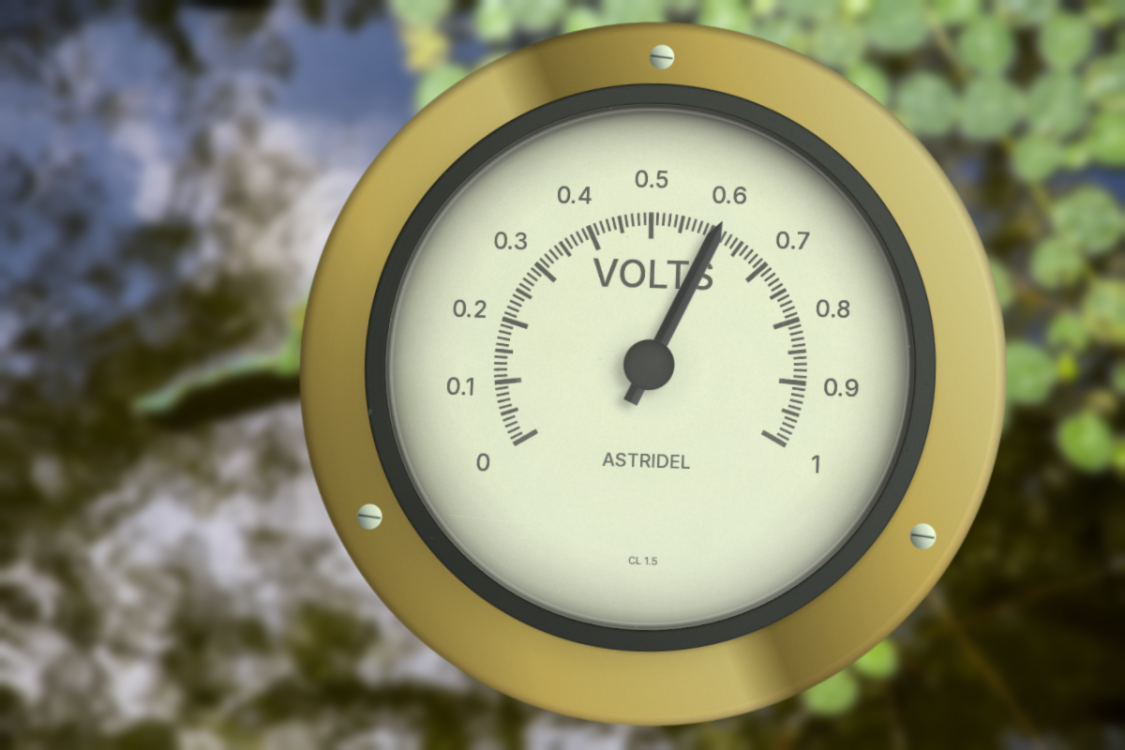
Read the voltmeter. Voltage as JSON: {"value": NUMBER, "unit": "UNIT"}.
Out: {"value": 0.61, "unit": "V"}
